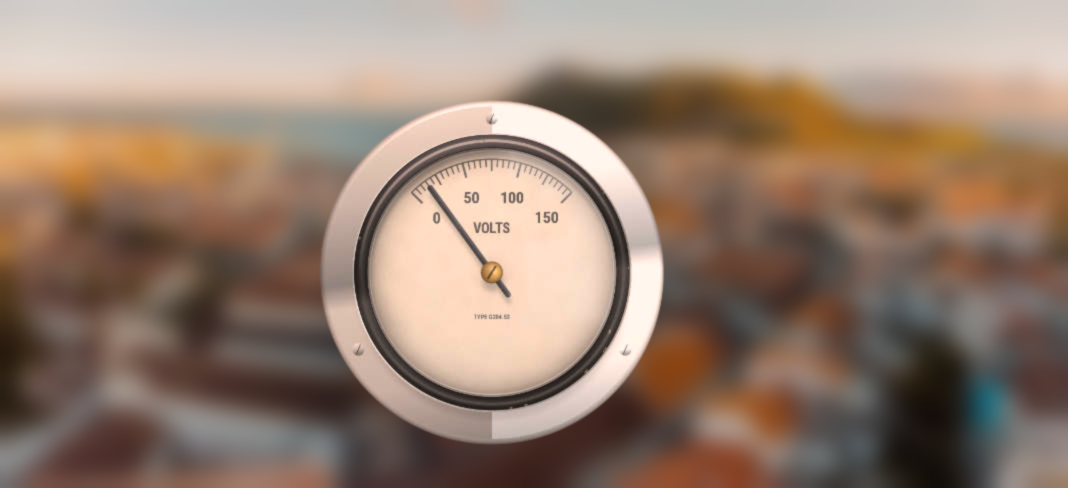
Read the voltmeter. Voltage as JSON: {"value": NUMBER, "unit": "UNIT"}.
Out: {"value": 15, "unit": "V"}
